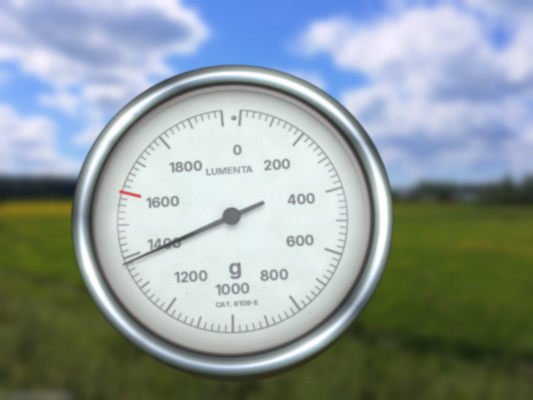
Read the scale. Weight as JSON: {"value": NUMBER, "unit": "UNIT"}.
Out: {"value": 1380, "unit": "g"}
